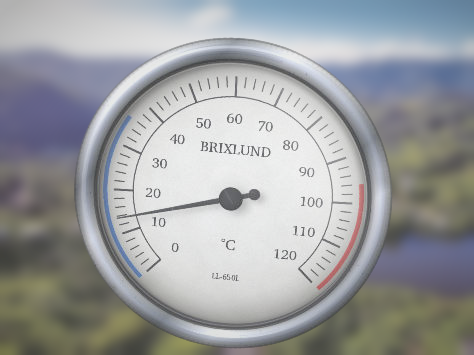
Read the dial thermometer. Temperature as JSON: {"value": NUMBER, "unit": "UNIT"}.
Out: {"value": 14, "unit": "°C"}
